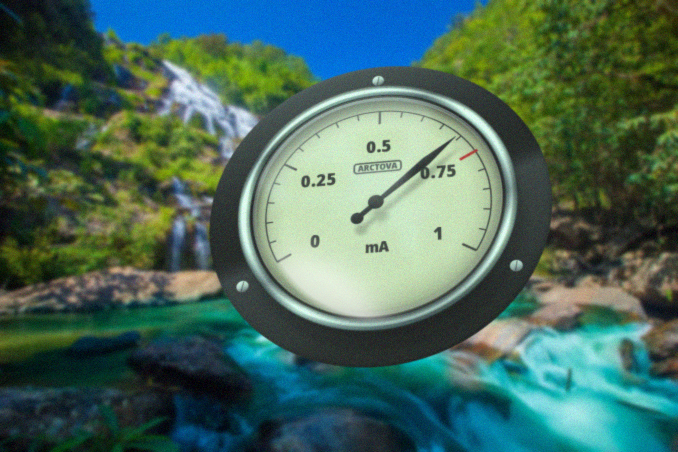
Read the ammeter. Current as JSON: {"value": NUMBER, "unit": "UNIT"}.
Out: {"value": 0.7, "unit": "mA"}
